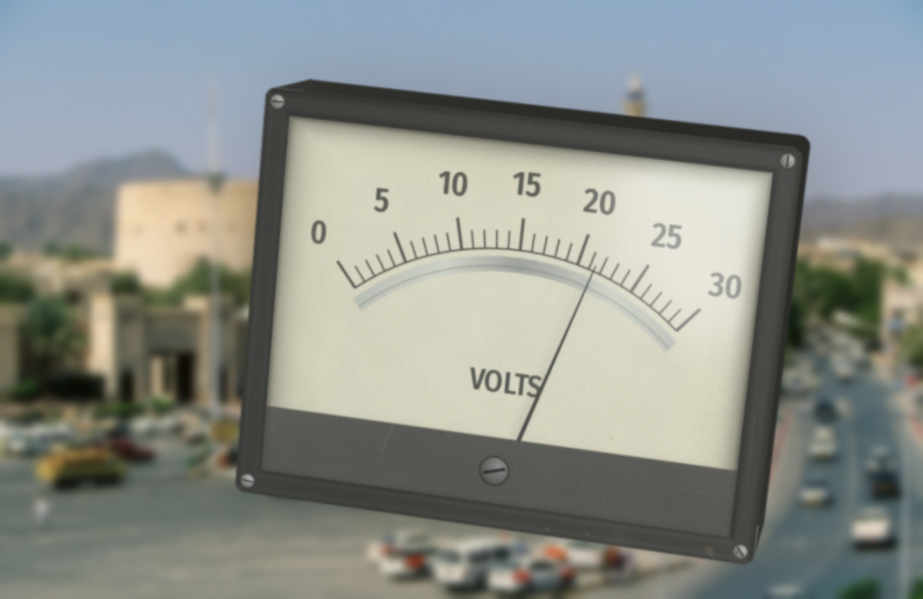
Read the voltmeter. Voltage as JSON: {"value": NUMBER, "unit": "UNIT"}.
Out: {"value": 21.5, "unit": "V"}
